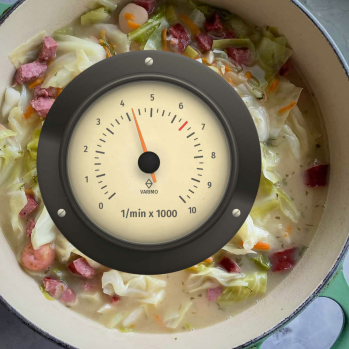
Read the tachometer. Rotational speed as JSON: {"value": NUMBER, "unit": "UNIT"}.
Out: {"value": 4250, "unit": "rpm"}
